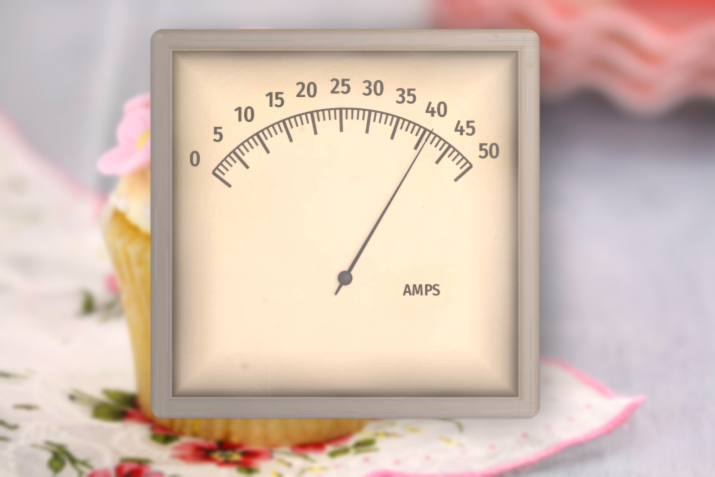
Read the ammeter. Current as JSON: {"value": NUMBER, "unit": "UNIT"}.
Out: {"value": 41, "unit": "A"}
